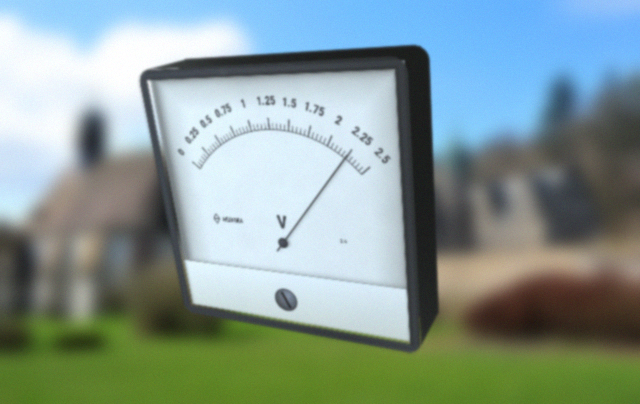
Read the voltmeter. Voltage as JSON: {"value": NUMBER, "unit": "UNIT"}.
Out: {"value": 2.25, "unit": "V"}
